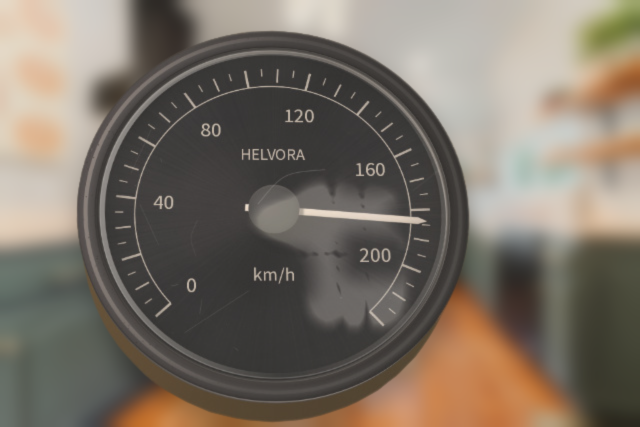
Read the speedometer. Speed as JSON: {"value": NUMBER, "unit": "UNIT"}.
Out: {"value": 185, "unit": "km/h"}
